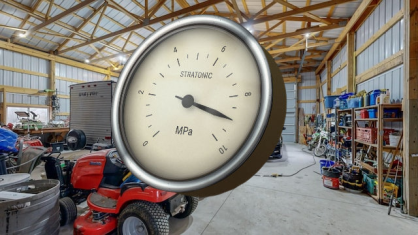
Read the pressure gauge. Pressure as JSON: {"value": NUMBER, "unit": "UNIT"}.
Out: {"value": 9, "unit": "MPa"}
